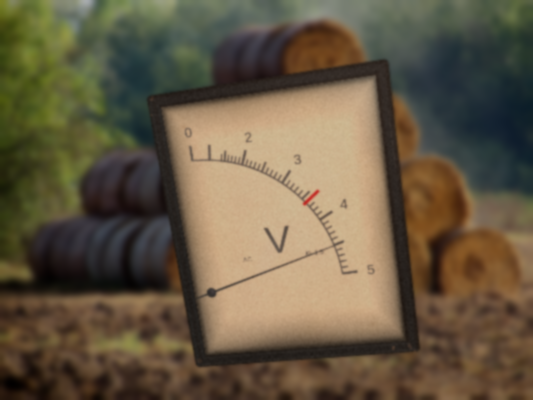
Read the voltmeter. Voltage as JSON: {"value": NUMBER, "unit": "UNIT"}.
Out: {"value": 4.5, "unit": "V"}
